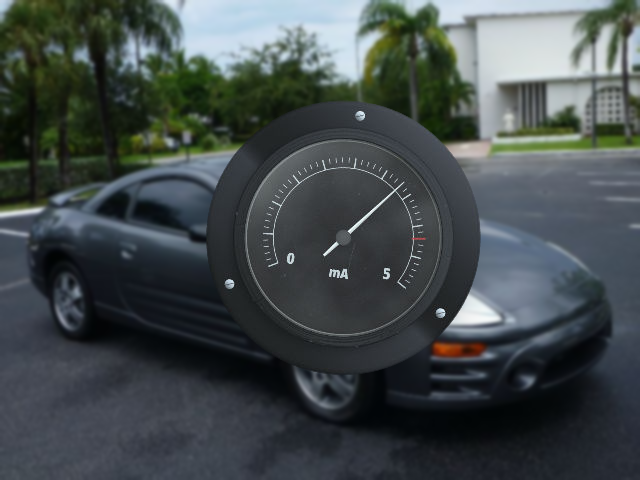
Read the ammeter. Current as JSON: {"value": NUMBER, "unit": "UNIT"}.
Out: {"value": 3.3, "unit": "mA"}
